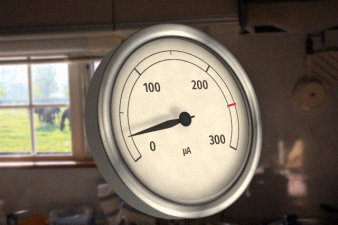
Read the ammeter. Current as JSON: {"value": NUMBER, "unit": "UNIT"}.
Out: {"value": 25, "unit": "µA"}
